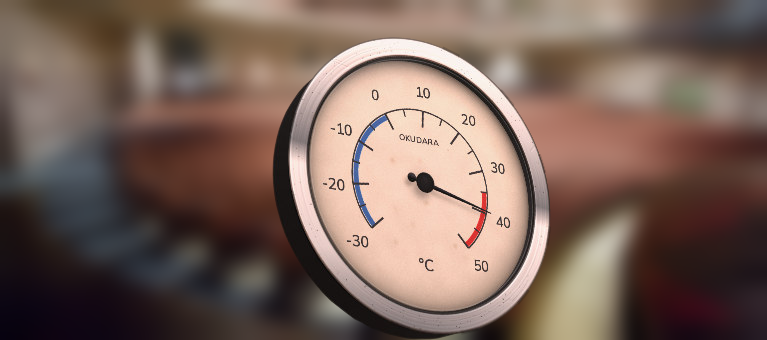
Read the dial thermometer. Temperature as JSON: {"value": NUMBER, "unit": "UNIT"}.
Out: {"value": 40, "unit": "°C"}
